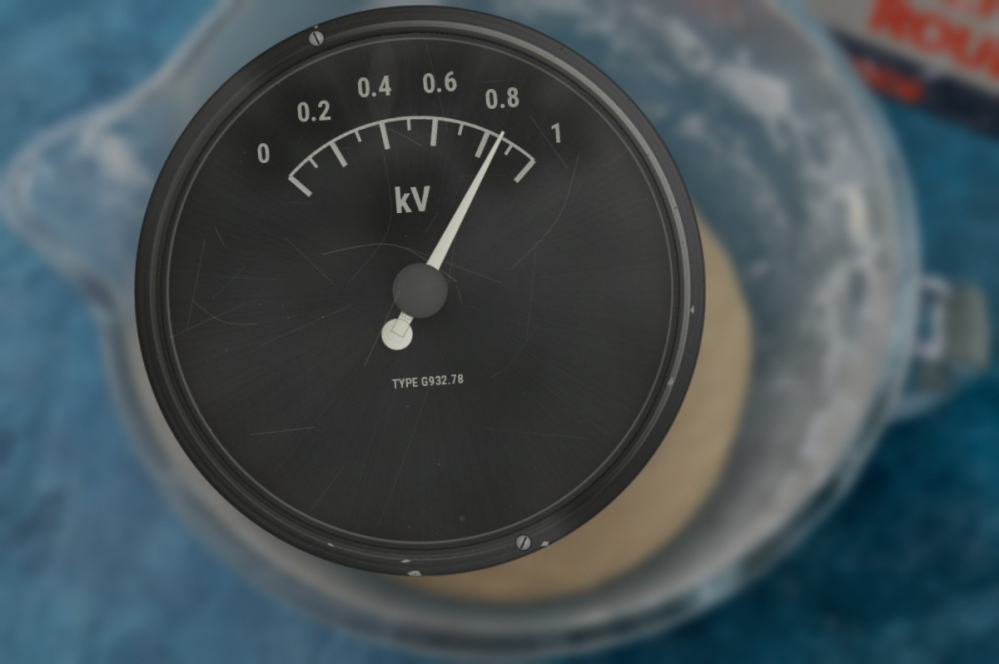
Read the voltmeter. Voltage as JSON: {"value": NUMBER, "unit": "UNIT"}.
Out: {"value": 0.85, "unit": "kV"}
